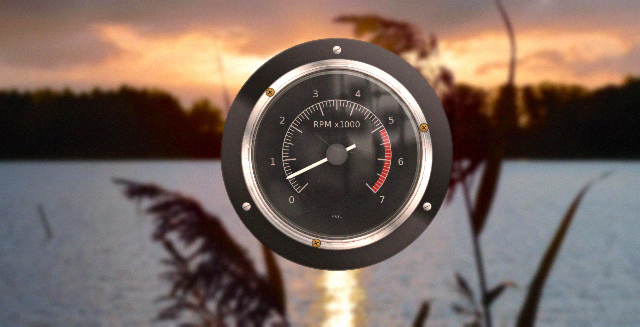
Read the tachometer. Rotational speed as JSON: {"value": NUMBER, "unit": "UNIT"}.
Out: {"value": 500, "unit": "rpm"}
